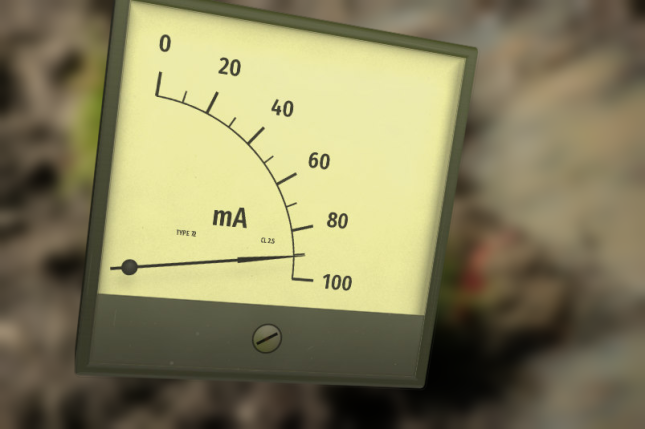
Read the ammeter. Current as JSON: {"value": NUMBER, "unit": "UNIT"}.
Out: {"value": 90, "unit": "mA"}
